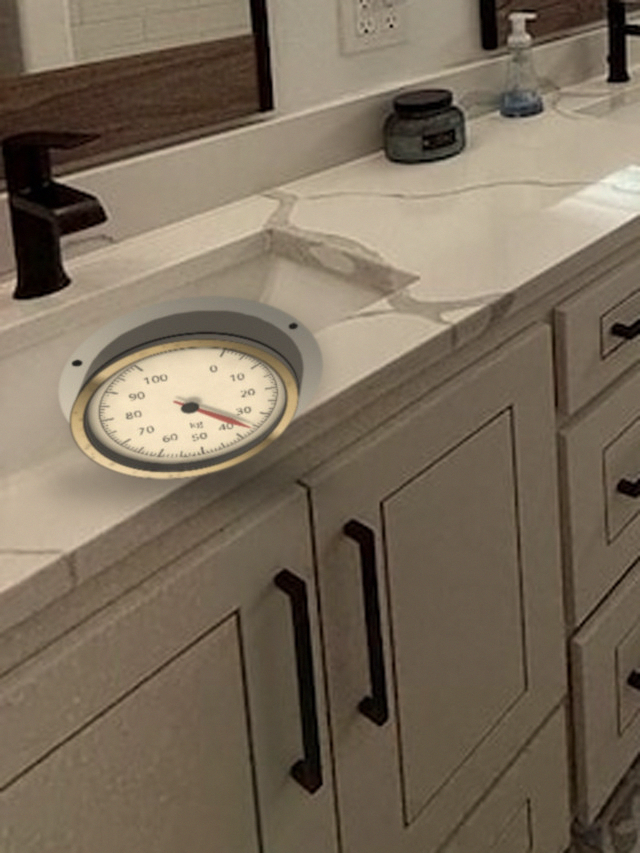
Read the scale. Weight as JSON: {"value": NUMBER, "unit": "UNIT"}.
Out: {"value": 35, "unit": "kg"}
